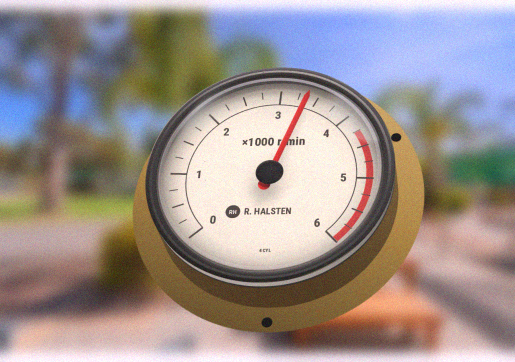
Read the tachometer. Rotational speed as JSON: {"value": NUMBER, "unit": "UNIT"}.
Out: {"value": 3375, "unit": "rpm"}
